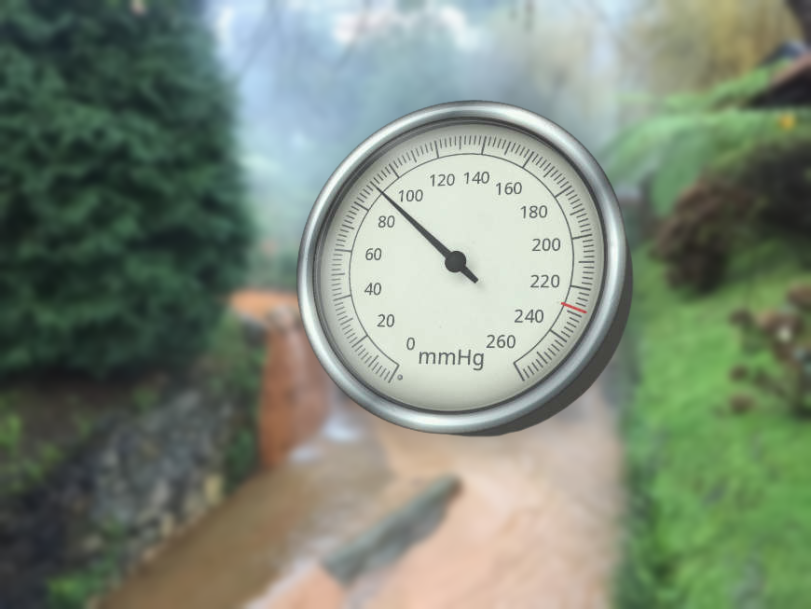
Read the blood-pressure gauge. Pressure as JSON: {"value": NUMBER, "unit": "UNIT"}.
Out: {"value": 90, "unit": "mmHg"}
